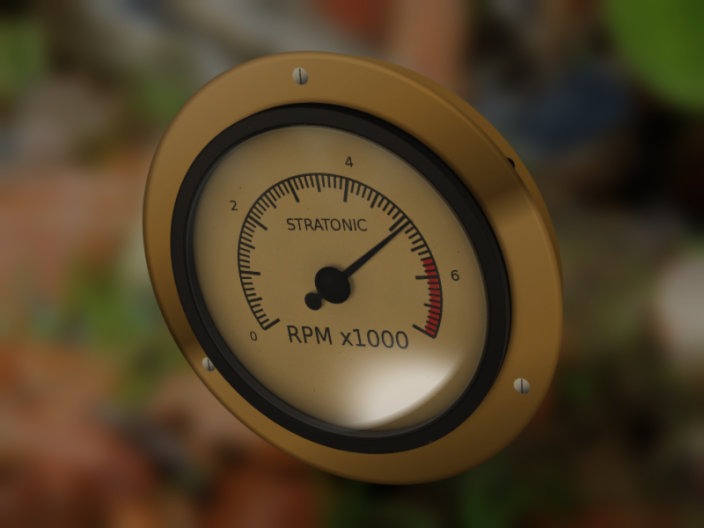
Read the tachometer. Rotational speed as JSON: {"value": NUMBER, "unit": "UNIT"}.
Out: {"value": 5100, "unit": "rpm"}
